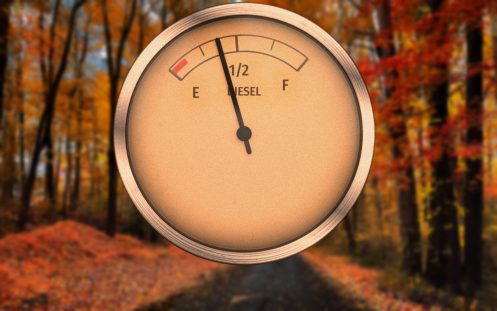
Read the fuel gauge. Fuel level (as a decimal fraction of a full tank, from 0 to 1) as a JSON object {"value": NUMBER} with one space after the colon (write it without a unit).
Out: {"value": 0.375}
